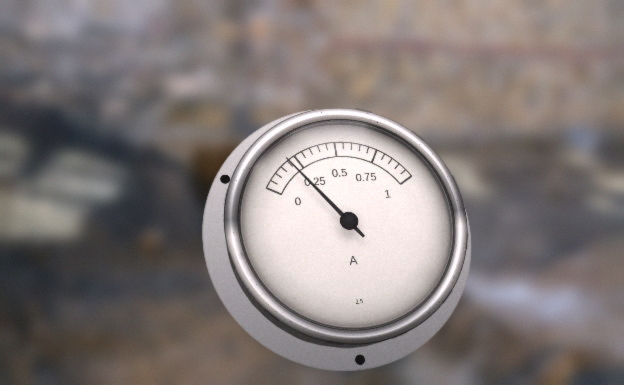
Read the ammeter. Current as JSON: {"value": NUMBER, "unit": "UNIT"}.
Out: {"value": 0.2, "unit": "A"}
